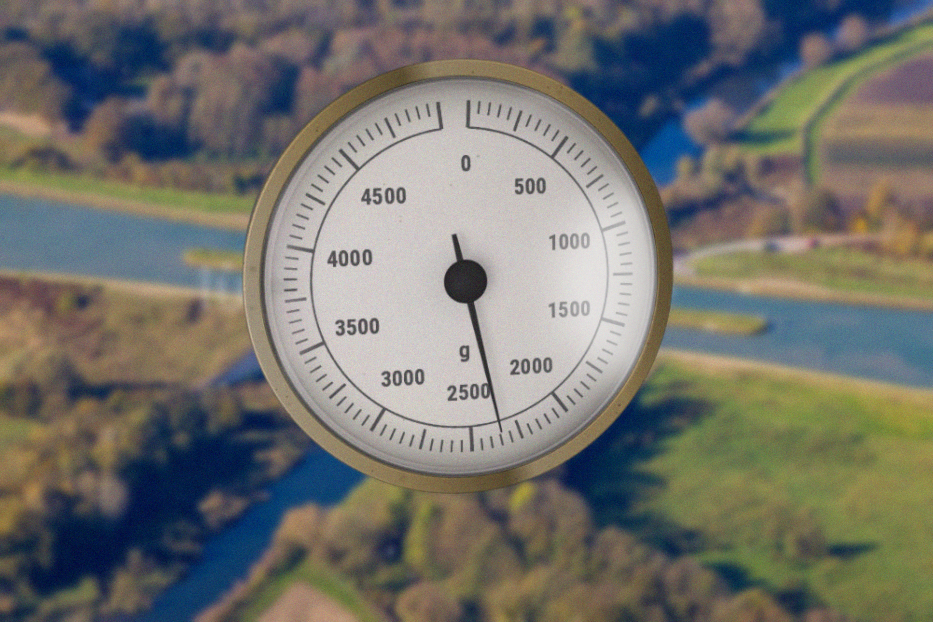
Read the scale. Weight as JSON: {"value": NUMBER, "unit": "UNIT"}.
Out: {"value": 2350, "unit": "g"}
